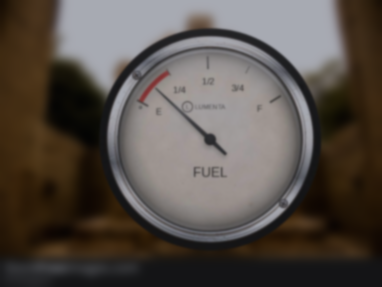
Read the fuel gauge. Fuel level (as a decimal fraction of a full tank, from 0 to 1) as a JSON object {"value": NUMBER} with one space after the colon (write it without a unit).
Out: {"value": 0.125}
